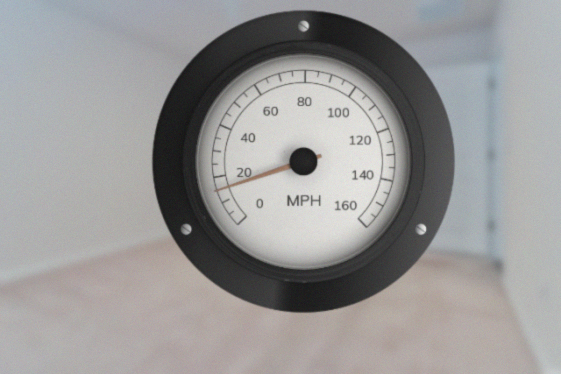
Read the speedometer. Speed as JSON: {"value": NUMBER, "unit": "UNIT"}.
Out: {"value": 15, "unit": "mph"}
